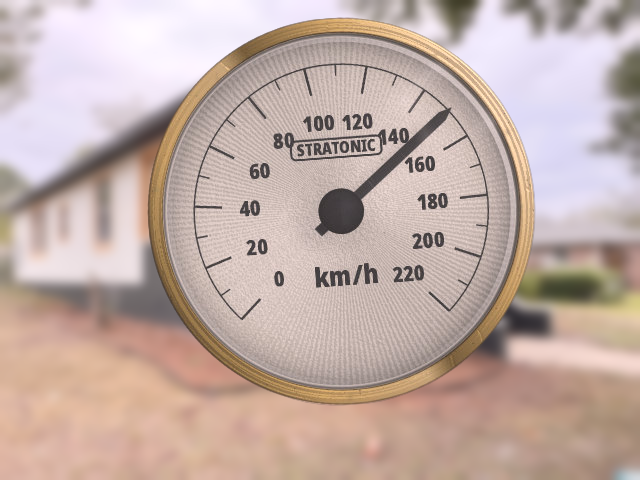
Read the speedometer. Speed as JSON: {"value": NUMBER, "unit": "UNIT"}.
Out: {"value": 150, "unit": "km/h"}
